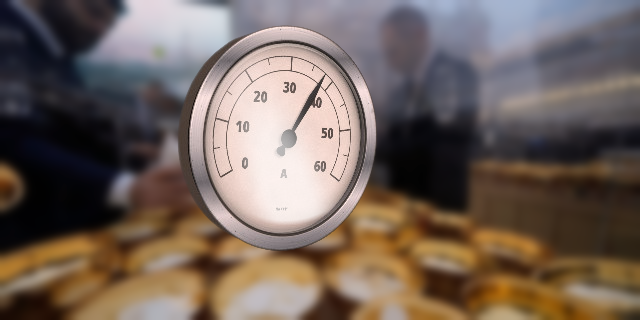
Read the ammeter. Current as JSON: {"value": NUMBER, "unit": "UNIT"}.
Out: {"value": 37.5, "unit": "A"}
